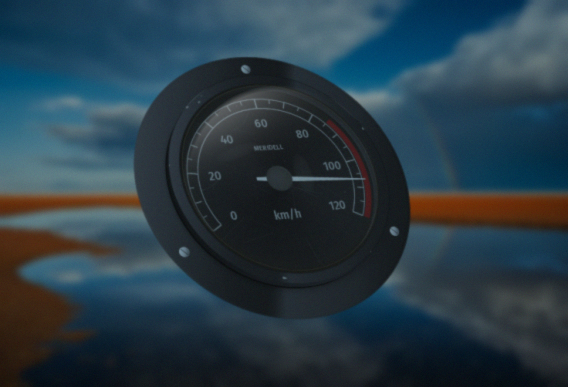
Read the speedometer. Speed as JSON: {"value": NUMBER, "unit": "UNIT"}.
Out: {"value": 107.5, "unit": "km/h"}
